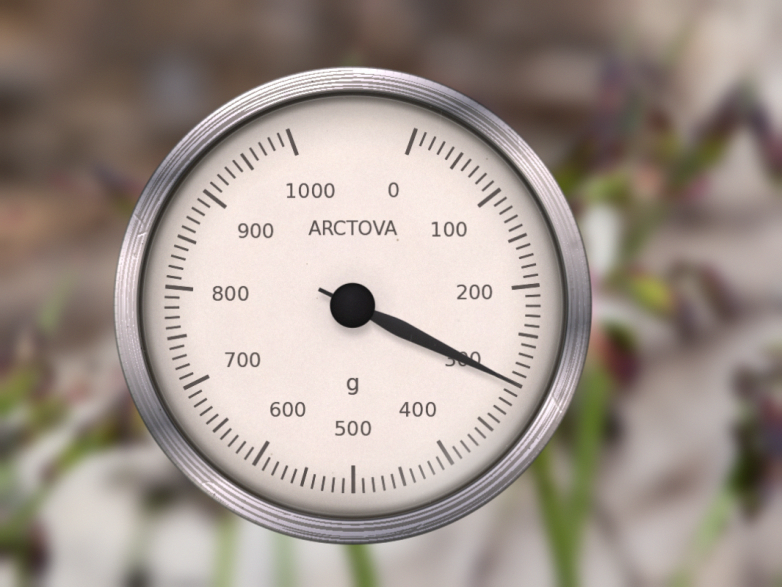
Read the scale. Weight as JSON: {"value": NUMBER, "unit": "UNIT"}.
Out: {"value": 300, "unit": "g"}
